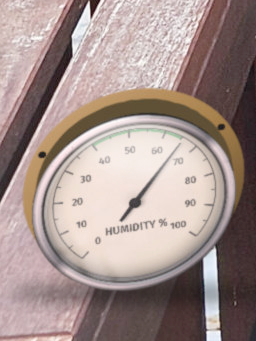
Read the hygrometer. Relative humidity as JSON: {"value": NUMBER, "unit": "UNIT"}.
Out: {"value": 65, "unit": "%"}
